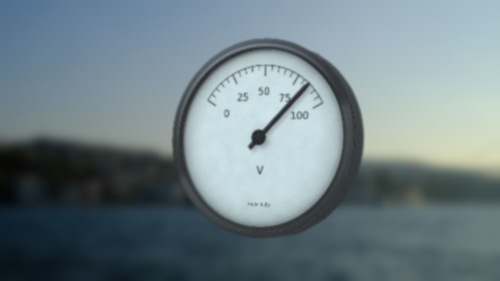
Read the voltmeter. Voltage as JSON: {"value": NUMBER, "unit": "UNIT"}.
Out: {"value": 85, "unit": "V"}
